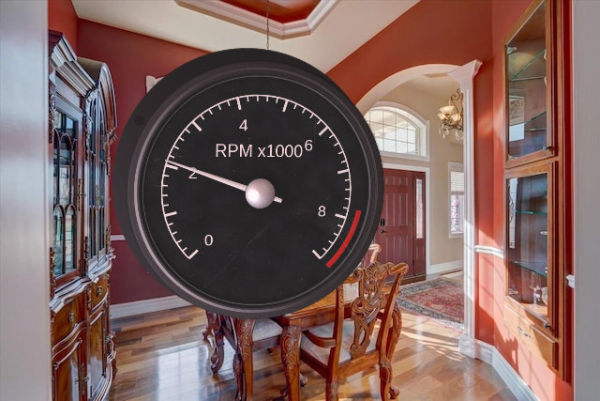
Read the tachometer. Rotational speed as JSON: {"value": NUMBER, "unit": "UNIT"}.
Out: {"value": 2100, "unit": "rpm"}
